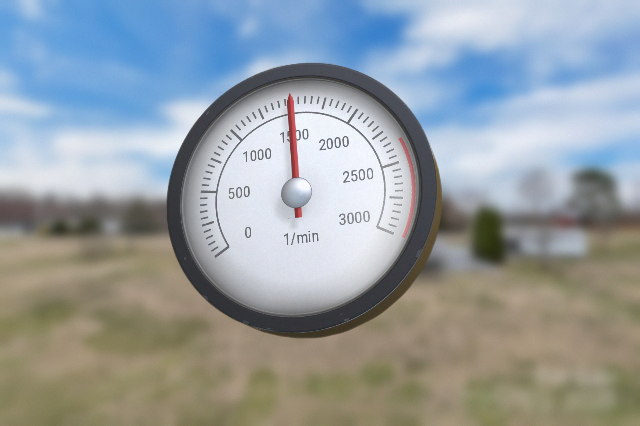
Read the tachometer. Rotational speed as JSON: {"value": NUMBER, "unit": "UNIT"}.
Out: {"value": 1500, "unit": "rpm"}
